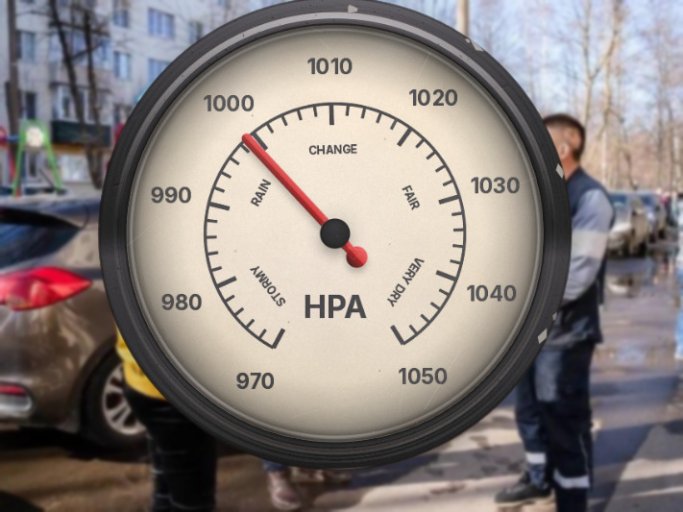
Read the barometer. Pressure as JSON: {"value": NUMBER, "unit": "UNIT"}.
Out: {"value": 999, "unit": "hPa"}
